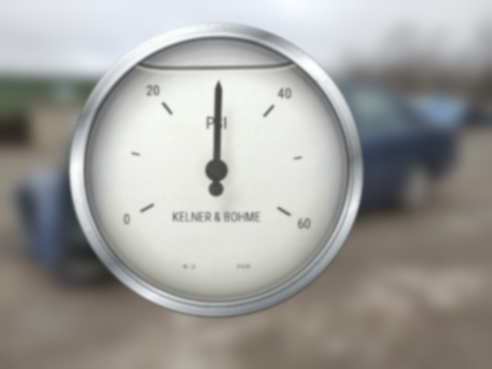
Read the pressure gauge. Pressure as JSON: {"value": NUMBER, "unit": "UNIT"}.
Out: {"value": 30, "unit": "psi"}
